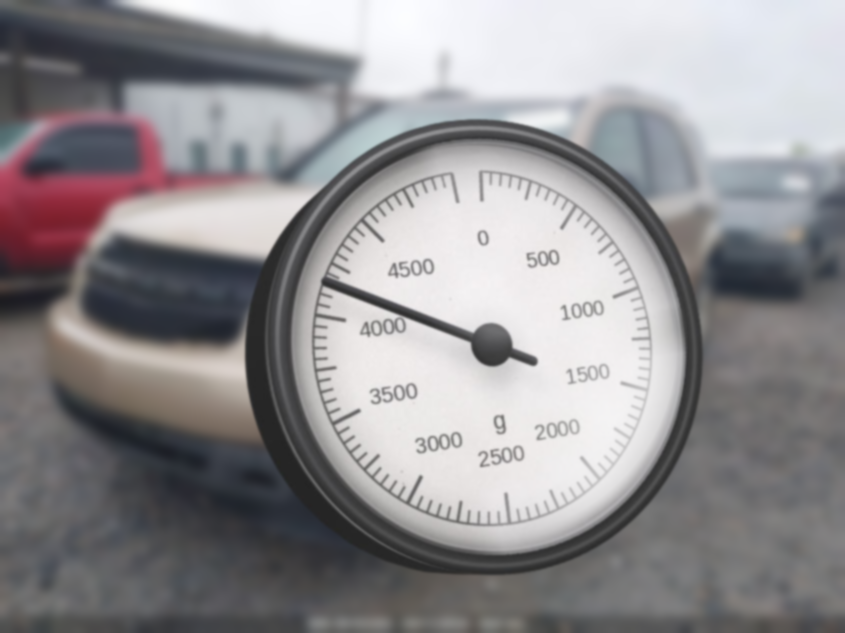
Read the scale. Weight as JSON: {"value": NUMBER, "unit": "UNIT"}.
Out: {"value": 4150, "unit": "g"}
